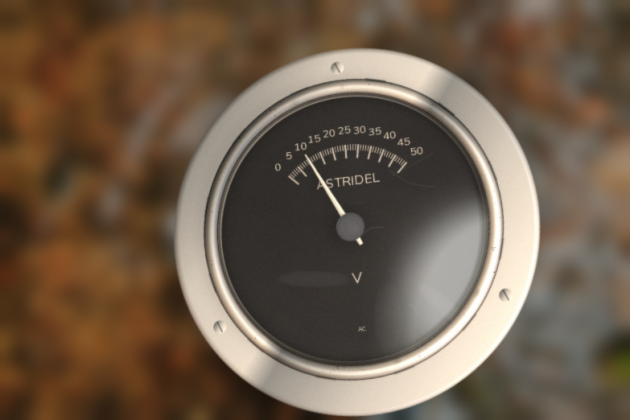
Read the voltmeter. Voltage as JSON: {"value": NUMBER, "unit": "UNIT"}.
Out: {"value": 10, "unit": "V"}
